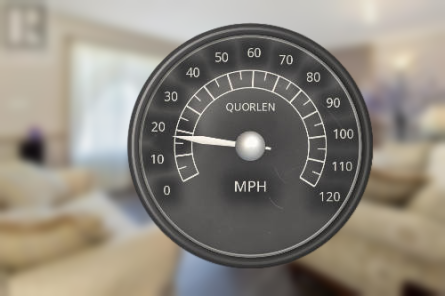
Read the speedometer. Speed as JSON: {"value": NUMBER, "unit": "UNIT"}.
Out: {"value": 17.5, "unit": "mph"}
